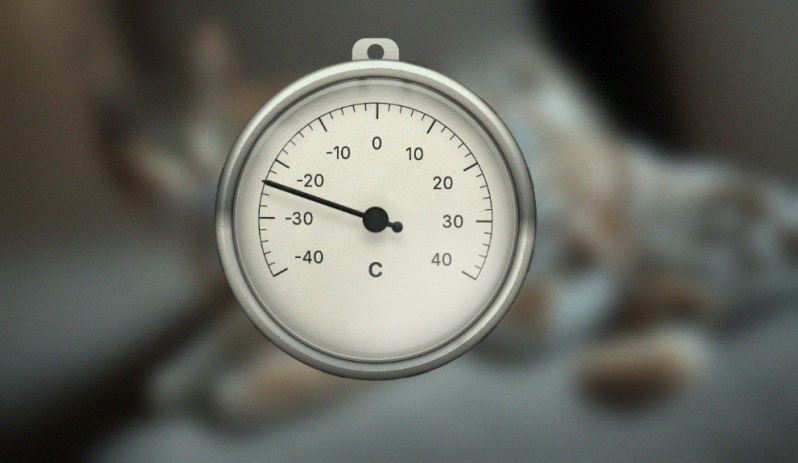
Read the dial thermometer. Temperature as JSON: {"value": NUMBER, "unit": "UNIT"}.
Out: {"value": -24, "unit": "°C"}
